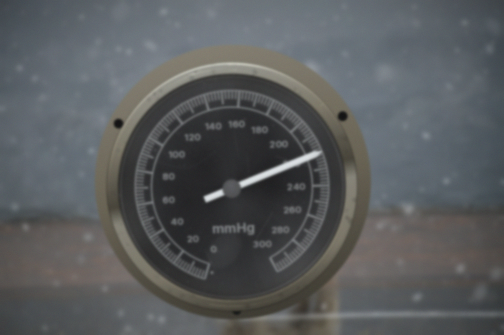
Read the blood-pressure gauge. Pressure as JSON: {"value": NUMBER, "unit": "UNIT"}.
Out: {"value": 220, "unit": "mmHg"}
